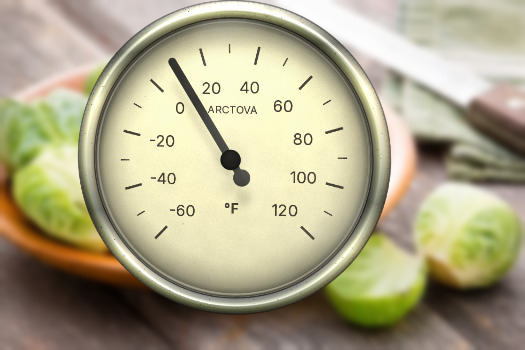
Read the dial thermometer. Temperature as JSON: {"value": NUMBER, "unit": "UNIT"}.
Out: {"value": 10, "unit": "°F"}
